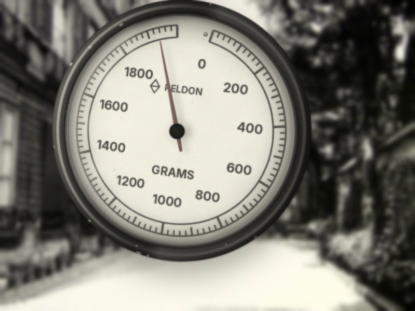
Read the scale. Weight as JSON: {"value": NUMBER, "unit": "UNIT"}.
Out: {"value": 1940, "unit": "g"}
